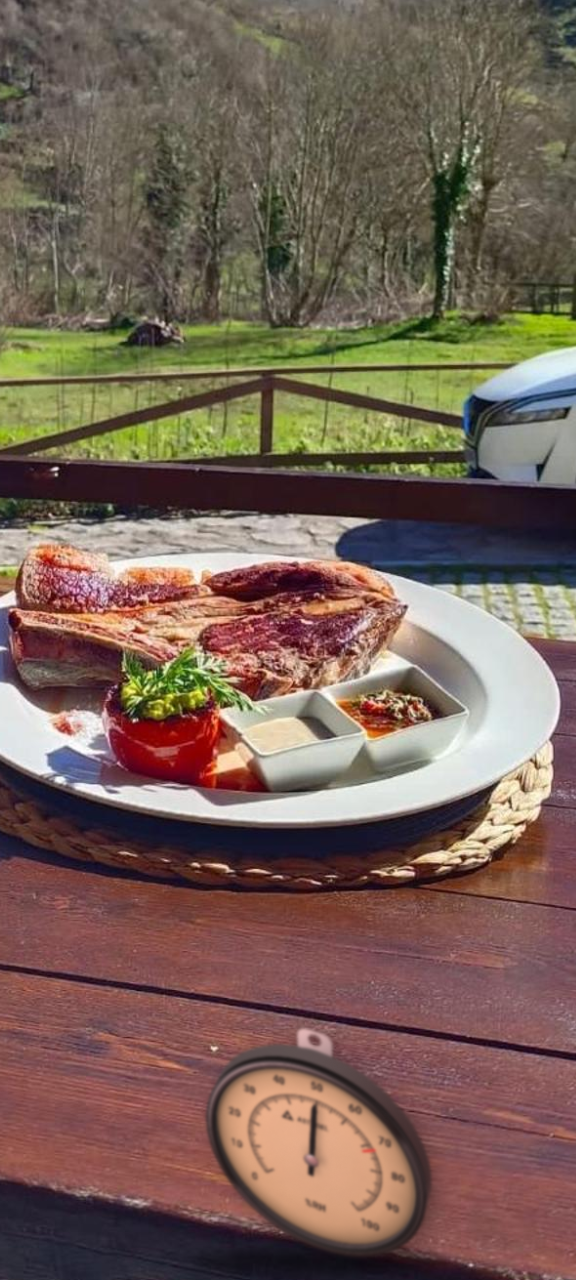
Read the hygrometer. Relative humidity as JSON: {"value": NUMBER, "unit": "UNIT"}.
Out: {"value": 50, "unit": "%"}
